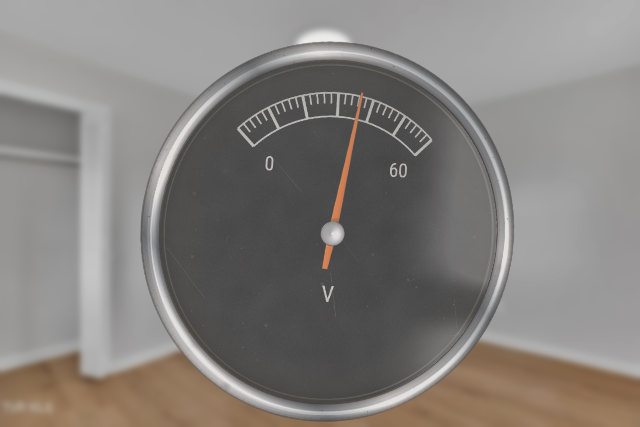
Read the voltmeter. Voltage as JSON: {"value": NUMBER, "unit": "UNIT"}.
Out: {"value": 36, "unit": "V"}
